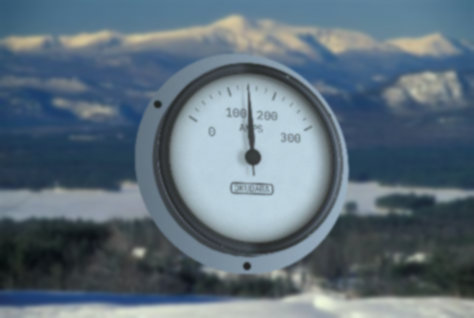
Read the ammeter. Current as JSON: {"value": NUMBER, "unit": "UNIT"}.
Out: {"value": 140, "unit": "A"}
